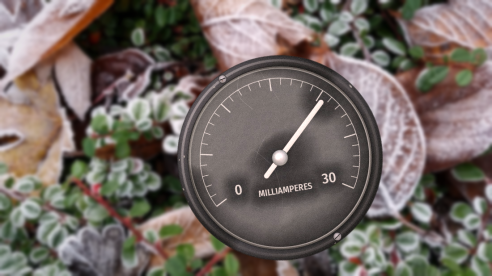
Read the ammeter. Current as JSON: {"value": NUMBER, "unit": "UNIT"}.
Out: {"value": 20.5, "unit": "mA"}
